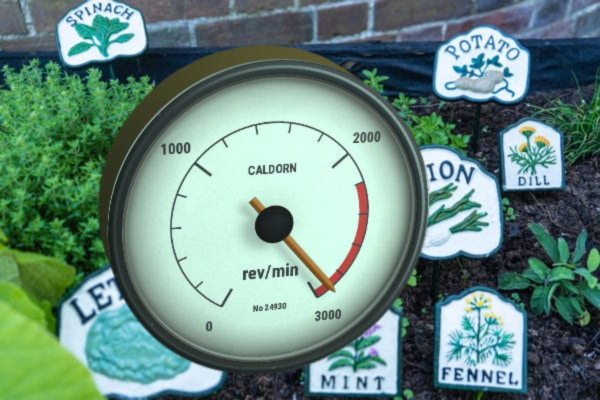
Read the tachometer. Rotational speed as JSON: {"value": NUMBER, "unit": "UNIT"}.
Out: {"value": 2900, "unit": "rpm"}
